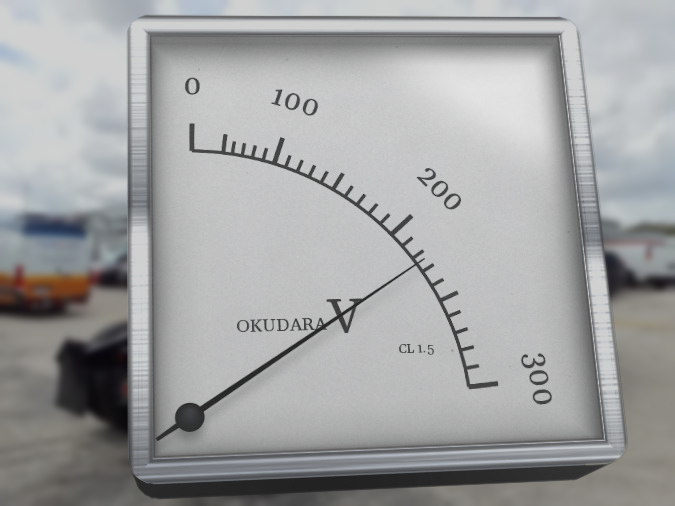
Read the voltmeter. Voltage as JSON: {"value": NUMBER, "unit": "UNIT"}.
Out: {"value": 225, "unit": "V"}
